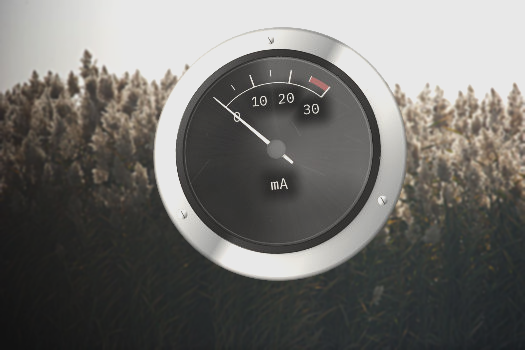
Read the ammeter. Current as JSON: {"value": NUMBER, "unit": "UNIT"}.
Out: {"value": 0, "unit": "mA"}
